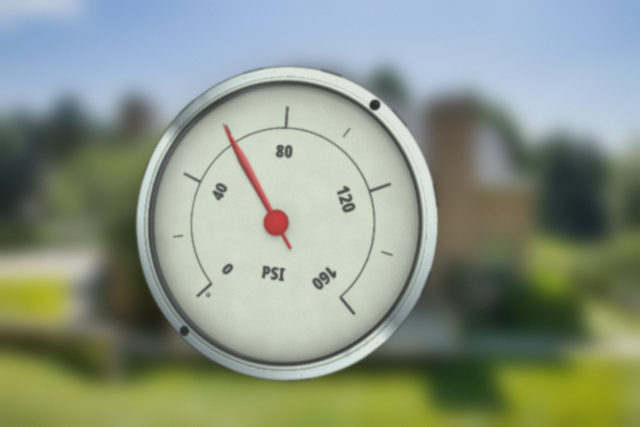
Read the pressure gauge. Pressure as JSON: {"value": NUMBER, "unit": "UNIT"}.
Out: {"value": 60, "unit": "psi"}
